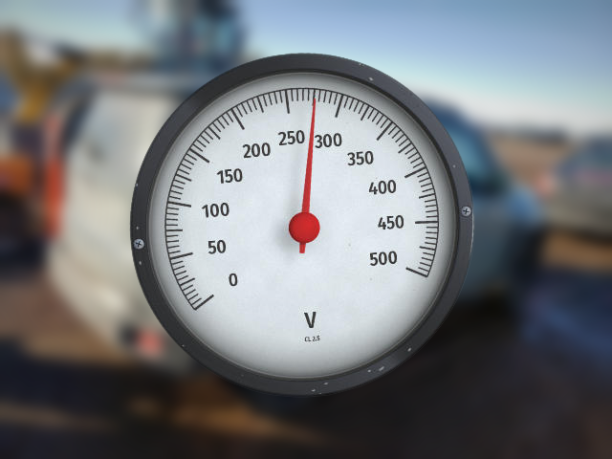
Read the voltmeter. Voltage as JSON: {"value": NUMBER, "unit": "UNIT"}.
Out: {"value": 275, "unit": "V"}
